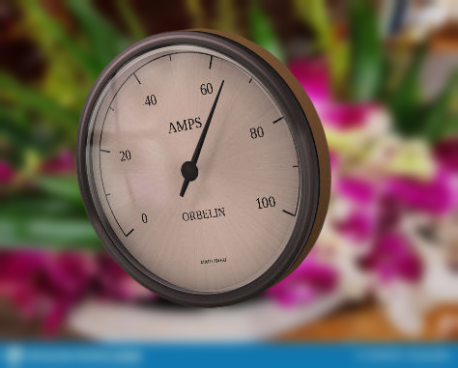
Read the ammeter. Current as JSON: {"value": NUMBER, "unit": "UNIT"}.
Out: {"value": 65, "unit": "A"}
